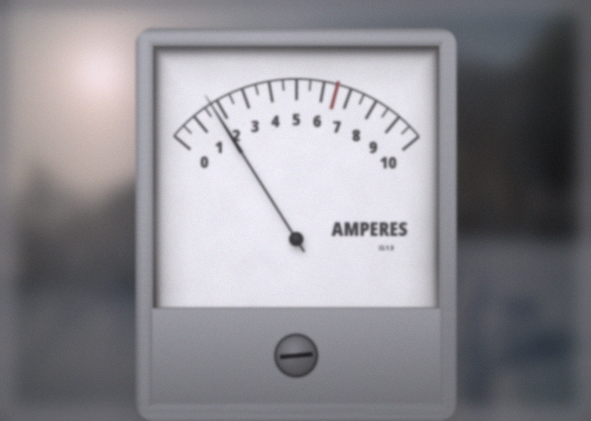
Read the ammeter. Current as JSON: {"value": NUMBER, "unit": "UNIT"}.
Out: {"value": 1.75, "unit": "A"}
